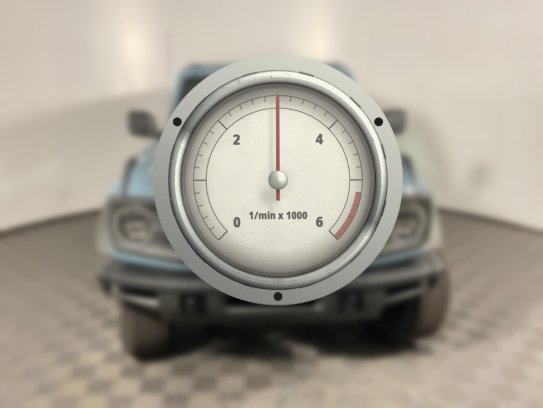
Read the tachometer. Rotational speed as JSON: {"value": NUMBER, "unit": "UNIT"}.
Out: {"value": 3000, "unit": "rpm"}
